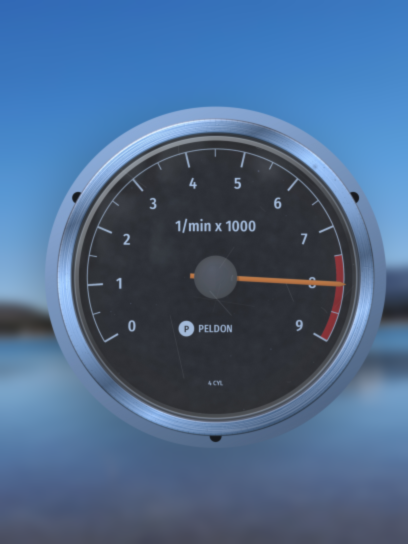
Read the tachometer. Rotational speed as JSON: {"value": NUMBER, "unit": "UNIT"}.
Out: {"value": 8000, "unit": "rpm"}
